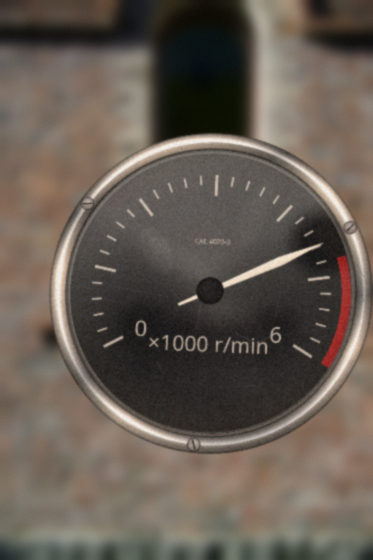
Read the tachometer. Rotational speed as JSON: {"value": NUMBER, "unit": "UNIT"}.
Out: {"value": 4600, "unit": "rpm"}
